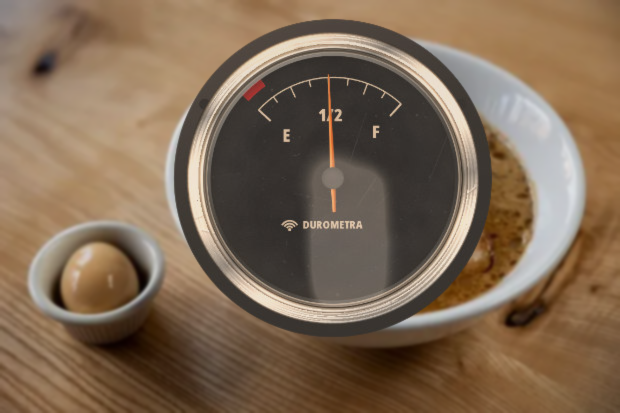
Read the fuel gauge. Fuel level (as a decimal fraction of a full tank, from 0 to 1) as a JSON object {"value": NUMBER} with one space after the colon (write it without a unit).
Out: {"value": 0.5}
